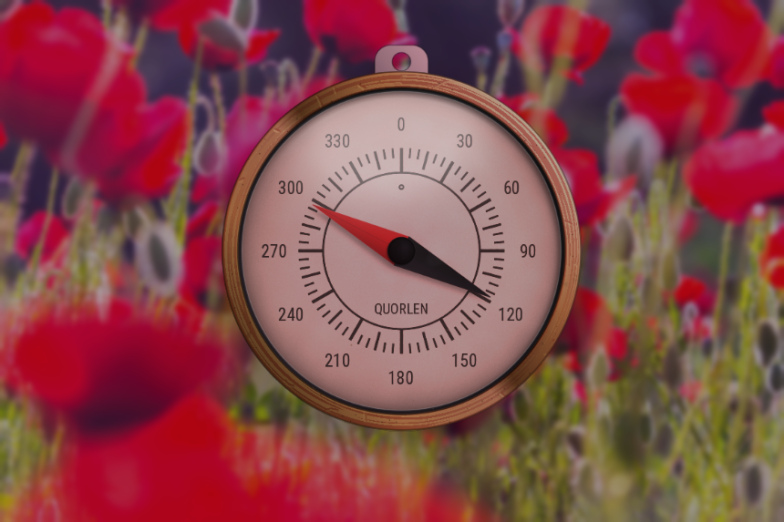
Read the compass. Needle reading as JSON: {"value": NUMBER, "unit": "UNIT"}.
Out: {"value": 297.5, "unit": "°"}
